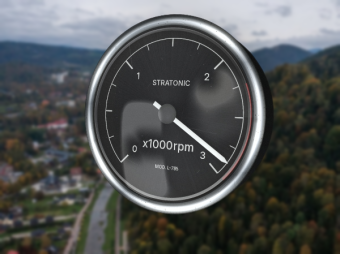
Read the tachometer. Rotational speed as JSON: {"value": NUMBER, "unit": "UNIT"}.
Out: {"value": 2875, "unit": "rpm"}
